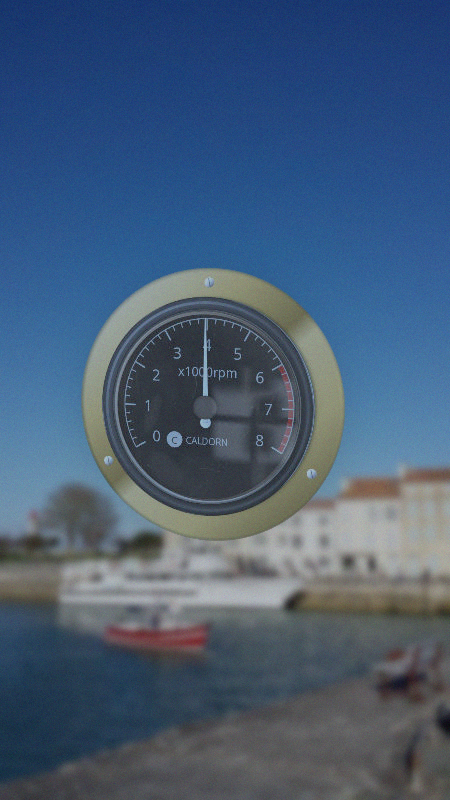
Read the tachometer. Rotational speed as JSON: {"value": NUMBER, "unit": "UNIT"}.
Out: {"value": 4000, "unit": "rpm"}
